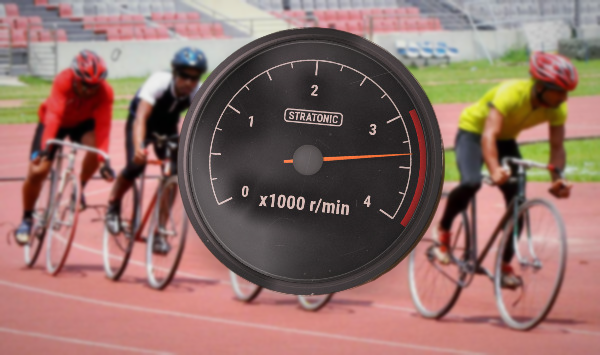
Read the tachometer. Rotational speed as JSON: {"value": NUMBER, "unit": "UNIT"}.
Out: {"value": 3375, "unit": "rpm"}
